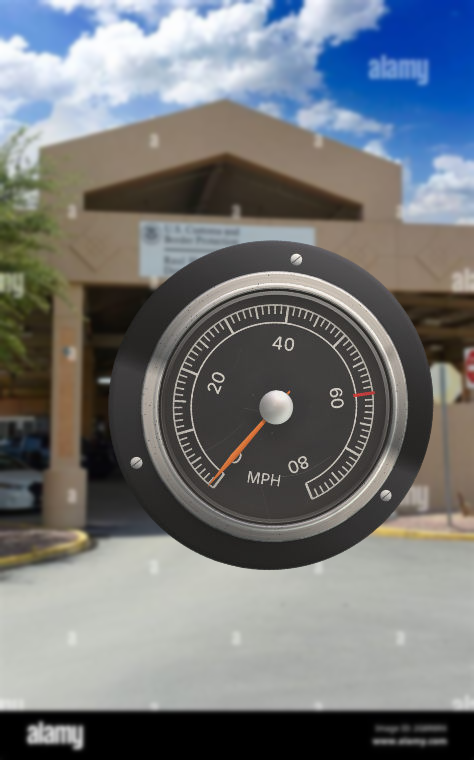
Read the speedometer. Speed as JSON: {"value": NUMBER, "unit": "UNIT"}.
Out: {"value": 1, "unit": "mph"}
